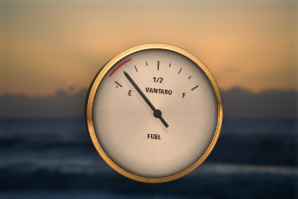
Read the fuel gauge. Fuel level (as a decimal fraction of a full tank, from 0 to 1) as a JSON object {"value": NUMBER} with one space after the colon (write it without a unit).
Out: {"value": 0.125}
